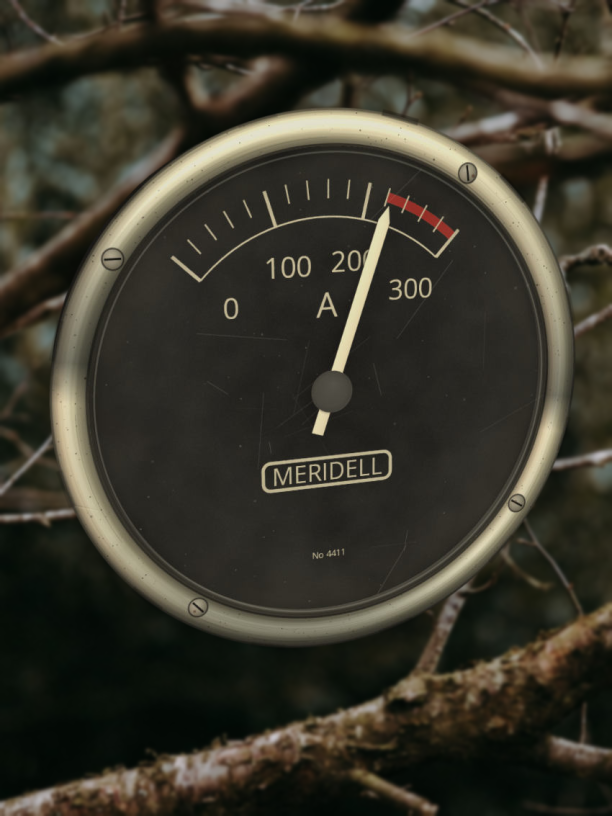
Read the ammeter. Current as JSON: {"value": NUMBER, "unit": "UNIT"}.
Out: {"value": 220, "unit": "A"}
